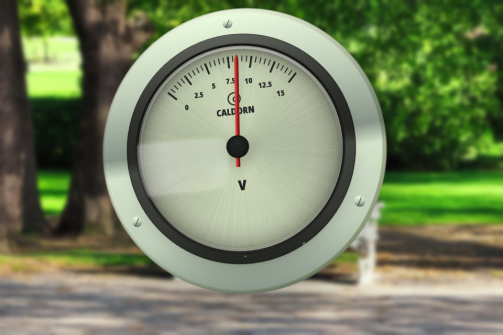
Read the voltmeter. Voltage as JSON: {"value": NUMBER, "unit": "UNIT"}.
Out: {"value": 8.5, "unit": "V"}
